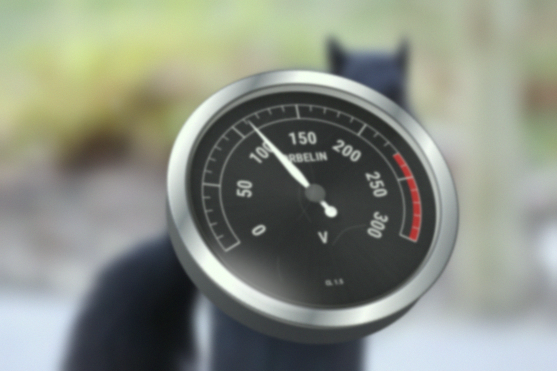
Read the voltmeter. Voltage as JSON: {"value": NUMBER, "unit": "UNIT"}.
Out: {"value": 110, "unit": "V"}
